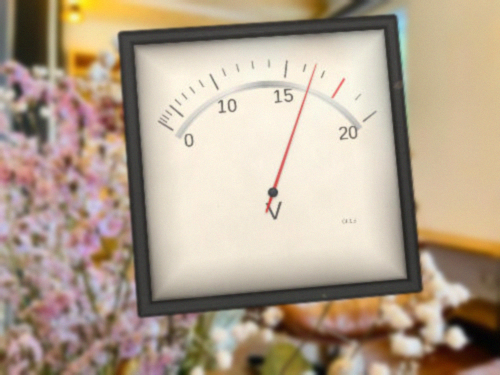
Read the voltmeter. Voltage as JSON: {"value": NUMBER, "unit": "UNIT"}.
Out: {"value": 16.5, "unit": "V"}
